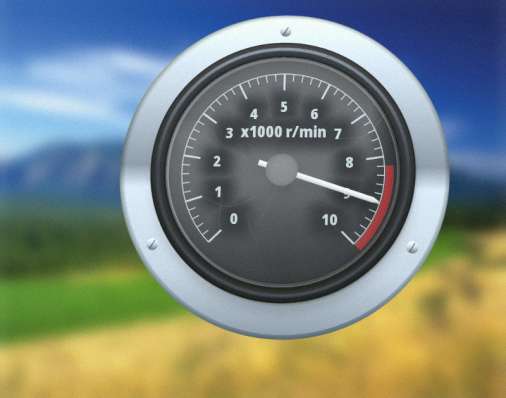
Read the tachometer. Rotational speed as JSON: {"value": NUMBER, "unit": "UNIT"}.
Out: {"value": 9000, "unit": "rpm"}
